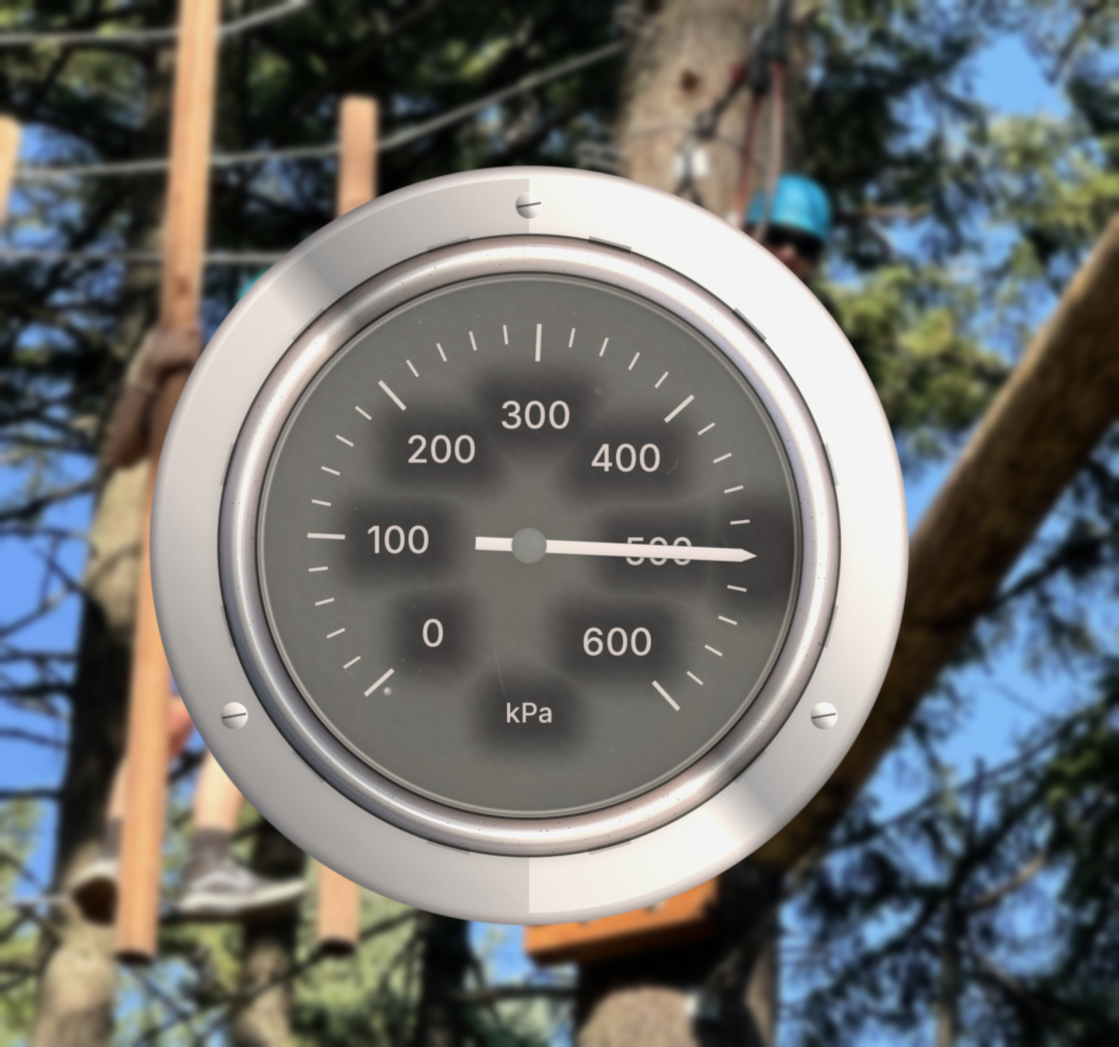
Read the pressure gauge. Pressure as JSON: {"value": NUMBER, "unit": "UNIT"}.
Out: {"value": 500, "unit": "kPa"}
